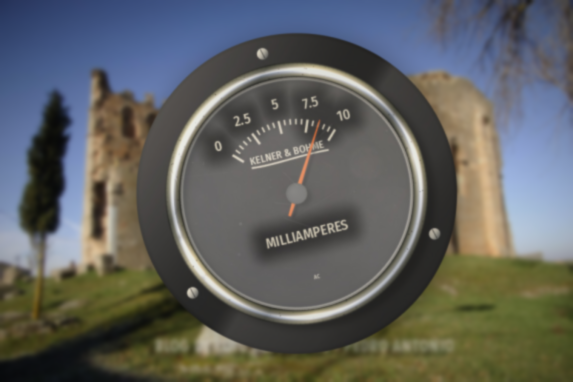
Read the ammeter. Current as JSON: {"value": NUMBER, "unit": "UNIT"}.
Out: {"value": 8.5, "unit": "mA"}
